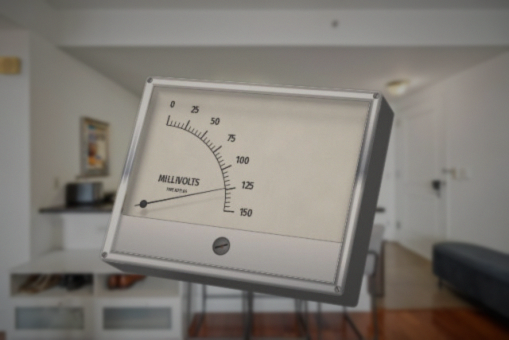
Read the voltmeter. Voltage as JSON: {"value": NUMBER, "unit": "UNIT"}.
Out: {"value": 125, "unit": "mV"}
